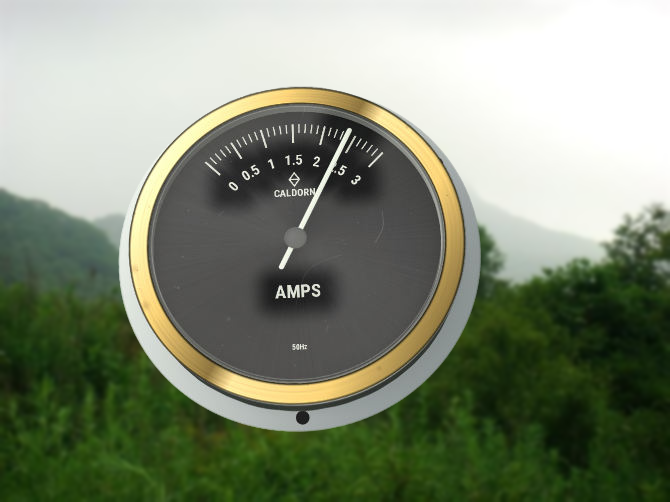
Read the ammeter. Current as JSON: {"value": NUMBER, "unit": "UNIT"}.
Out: {"value": 2.4, "unit": "A"}
